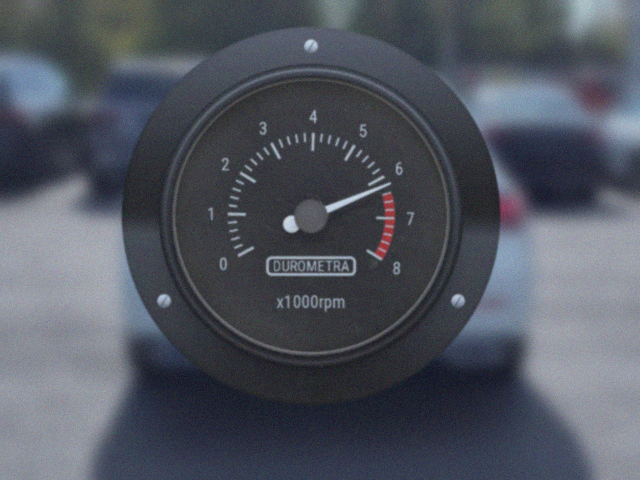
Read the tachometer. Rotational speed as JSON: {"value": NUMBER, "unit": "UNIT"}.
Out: {"value": 6200, "unit": "rpm"}
